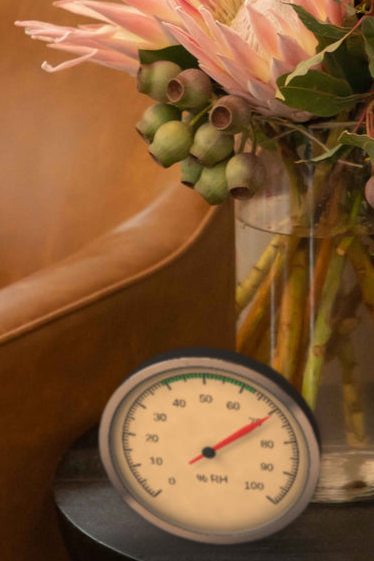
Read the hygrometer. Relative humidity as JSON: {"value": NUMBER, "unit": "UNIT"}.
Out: {"value": 70, "unit": "%"}
